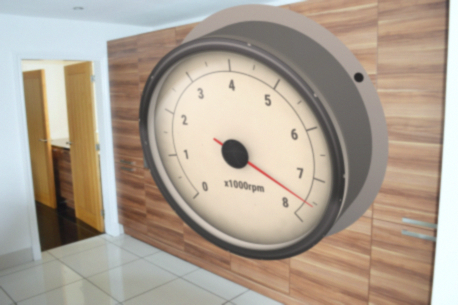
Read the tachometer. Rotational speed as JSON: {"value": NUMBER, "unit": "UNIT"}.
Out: {"value": 7500, "unit": "rpm"}
